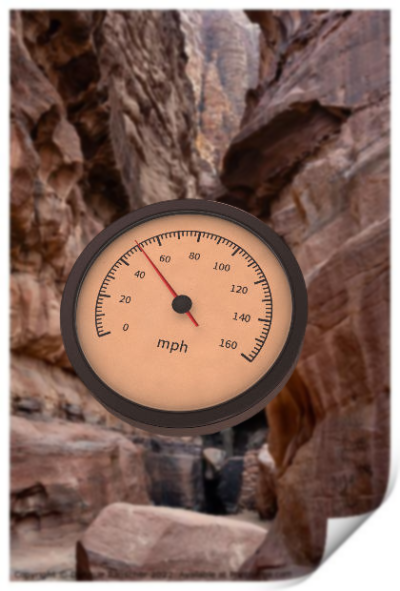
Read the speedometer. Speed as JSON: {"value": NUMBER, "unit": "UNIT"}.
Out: {"value": 50, "unit": "mph"}
